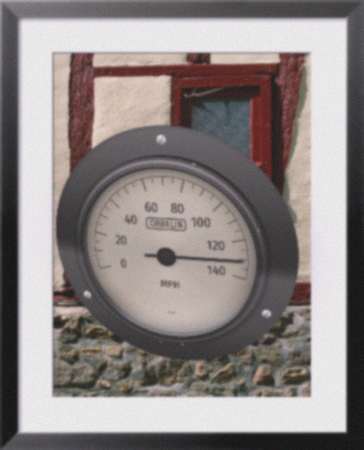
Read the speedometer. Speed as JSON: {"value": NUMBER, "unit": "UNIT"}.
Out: {"value": 130, "unit": "mph"}
